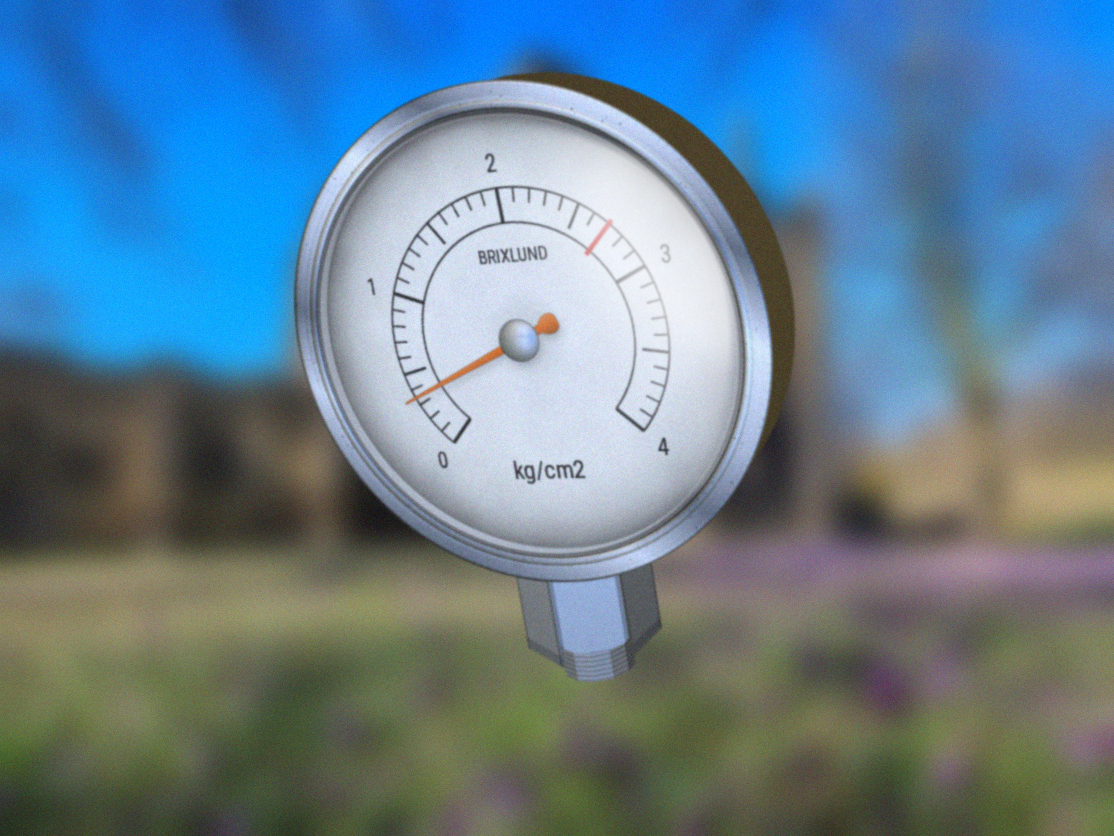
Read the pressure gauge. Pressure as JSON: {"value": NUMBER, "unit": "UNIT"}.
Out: {"value": 0.35, "unit": "kg/cm²"}
